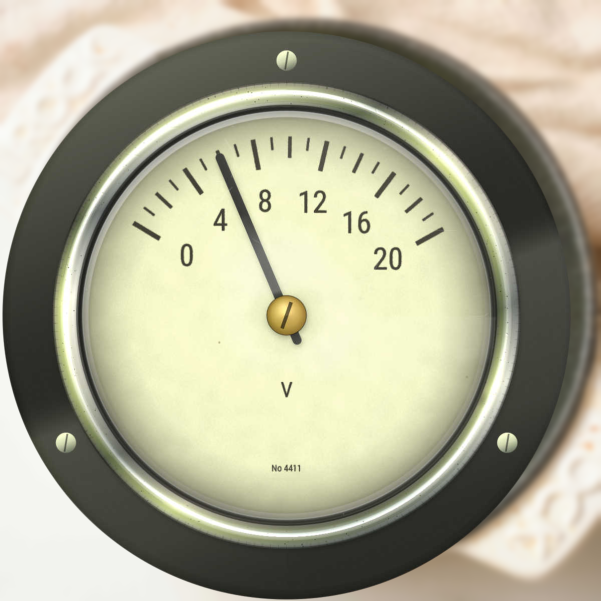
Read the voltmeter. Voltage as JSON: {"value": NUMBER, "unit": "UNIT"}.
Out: {"value": 6, "unit": "V"}
